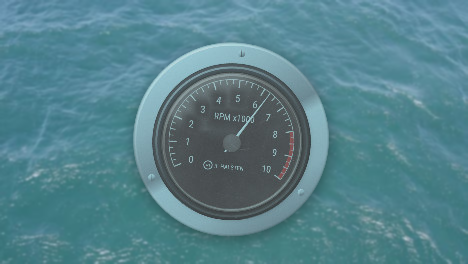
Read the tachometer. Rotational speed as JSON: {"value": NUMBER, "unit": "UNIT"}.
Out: {"value": 6250, "unit": "rpm"}
